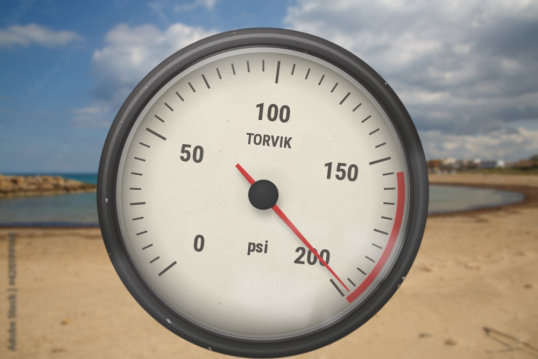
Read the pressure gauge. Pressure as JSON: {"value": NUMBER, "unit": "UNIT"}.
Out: {"value": 197.5, "unit": "psi"}
